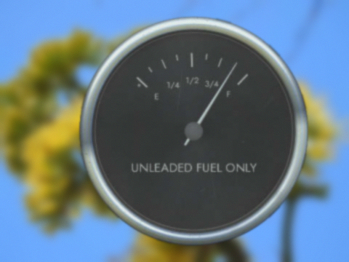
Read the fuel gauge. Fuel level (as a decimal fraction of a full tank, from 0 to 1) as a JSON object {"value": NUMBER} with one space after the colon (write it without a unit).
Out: {"value": 0.875}
